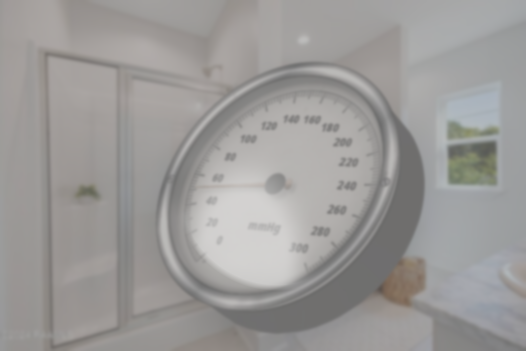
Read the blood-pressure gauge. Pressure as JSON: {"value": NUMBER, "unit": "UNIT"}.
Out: {"value": 50, "unit": "mmHg"}
